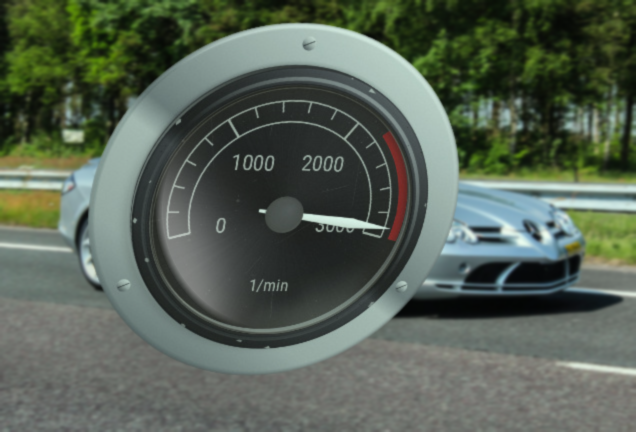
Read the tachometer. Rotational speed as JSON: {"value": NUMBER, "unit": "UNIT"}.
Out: {"value": 2900, "unit": "rpm"}
